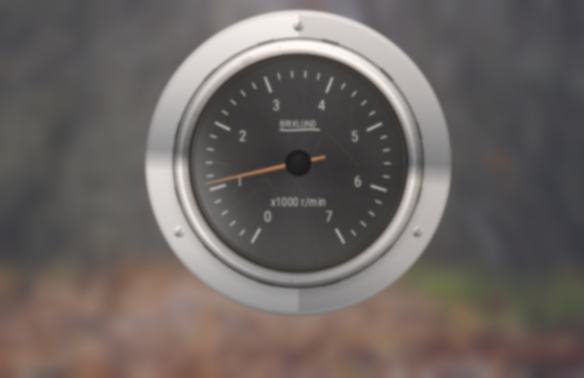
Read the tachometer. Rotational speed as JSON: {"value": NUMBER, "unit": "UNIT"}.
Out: {"value": 1100, "unit": "rpm"}
